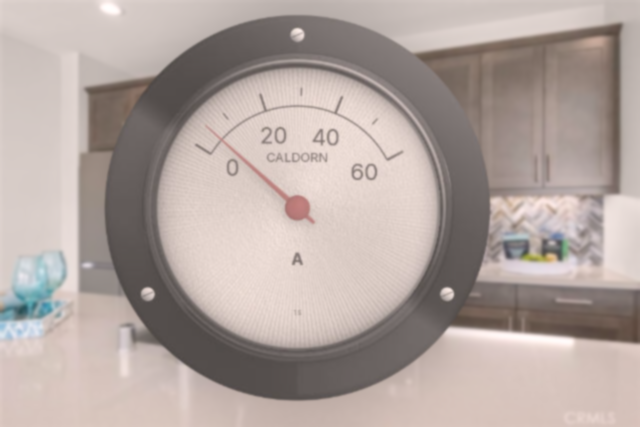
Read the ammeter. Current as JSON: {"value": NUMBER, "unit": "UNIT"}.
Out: {"value": 5, "unit": "A"}
